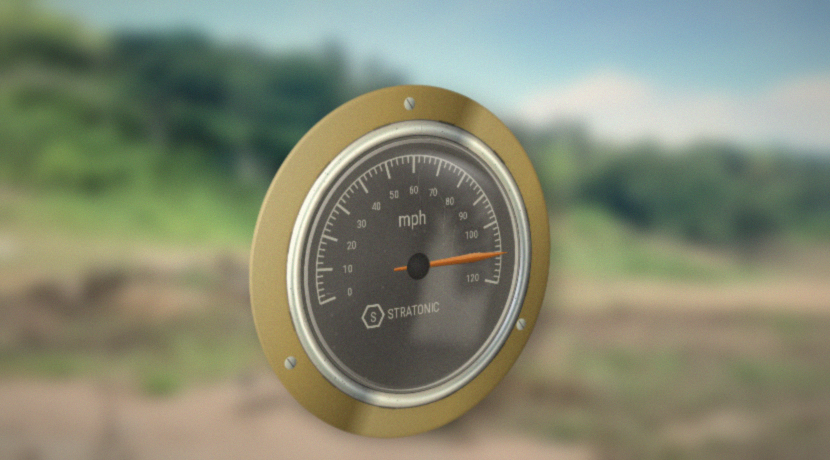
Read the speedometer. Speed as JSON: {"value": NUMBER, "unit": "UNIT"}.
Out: {"value": 110, "unit": "mph"}
